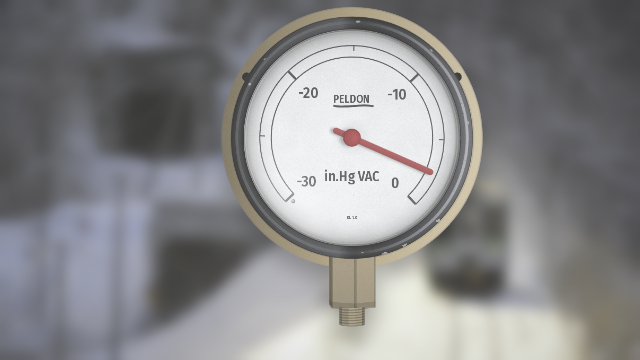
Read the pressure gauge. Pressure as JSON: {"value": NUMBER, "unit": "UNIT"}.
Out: {"value": -2.5, "unit": "inHg"}
